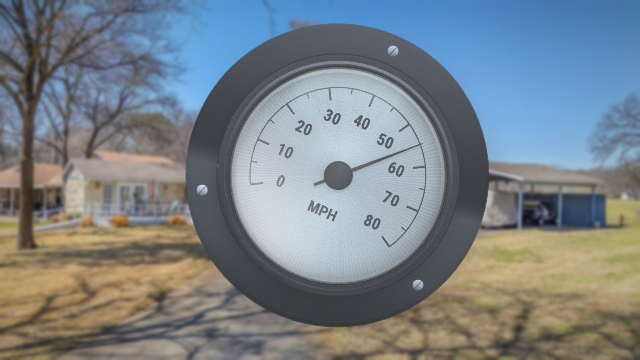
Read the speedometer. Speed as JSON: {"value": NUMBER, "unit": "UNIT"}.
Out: {"value": 55, "unit": "mph"}
